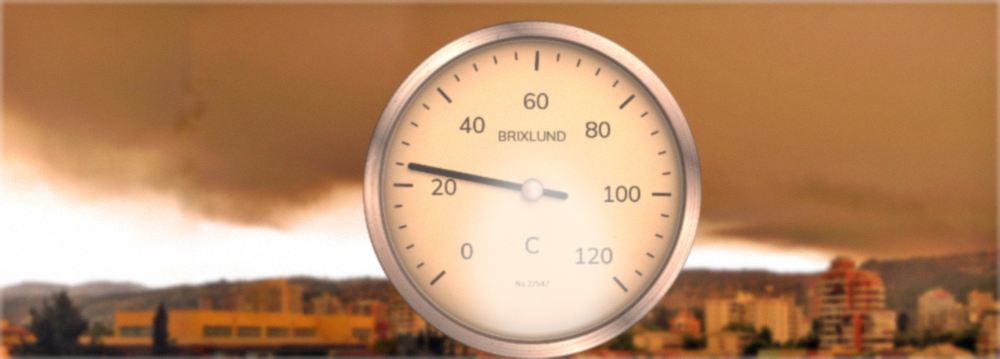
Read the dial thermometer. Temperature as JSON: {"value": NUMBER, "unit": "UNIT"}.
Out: {"value": 24, "unit": "°C"}
